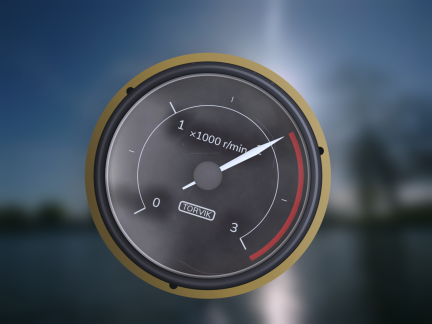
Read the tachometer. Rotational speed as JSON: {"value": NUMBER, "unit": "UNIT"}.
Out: {"value": 2000, "unit": "rpm"}
